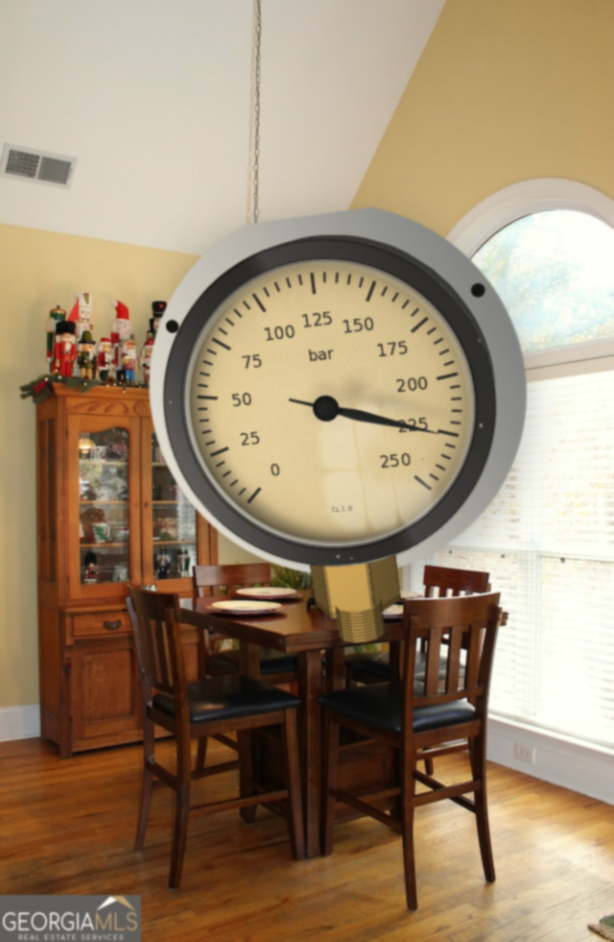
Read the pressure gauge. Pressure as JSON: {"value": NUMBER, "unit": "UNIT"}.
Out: {"value": 225, "unit": "bar"}
